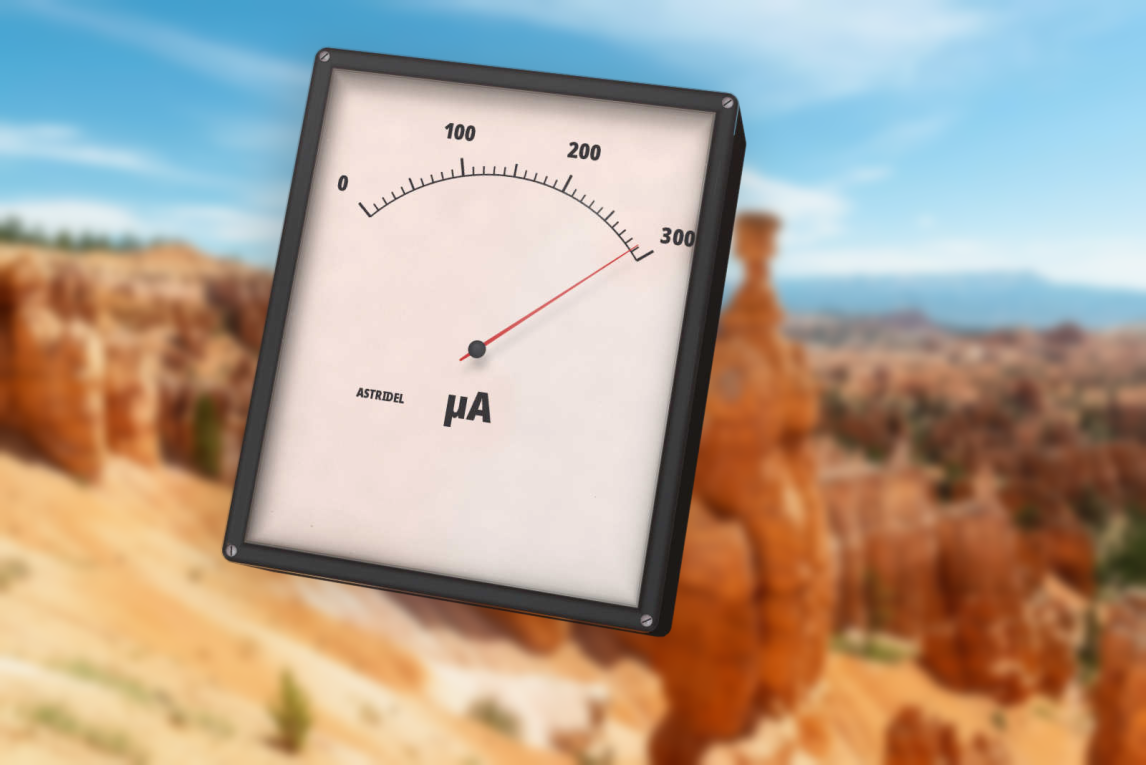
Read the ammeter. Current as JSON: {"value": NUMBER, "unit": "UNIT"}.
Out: {"value": 290, "unit": "µA"}
